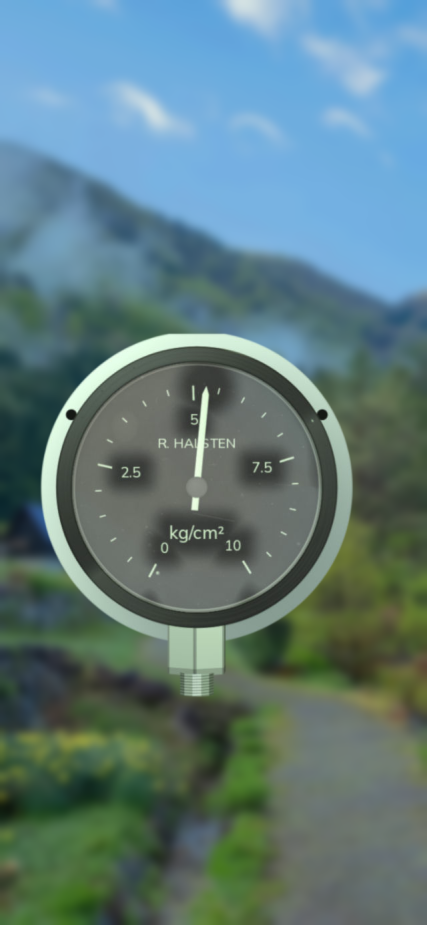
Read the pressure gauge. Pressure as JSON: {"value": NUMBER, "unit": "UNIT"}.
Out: {"value": 5.25, "unit": "kg/cm²"}
